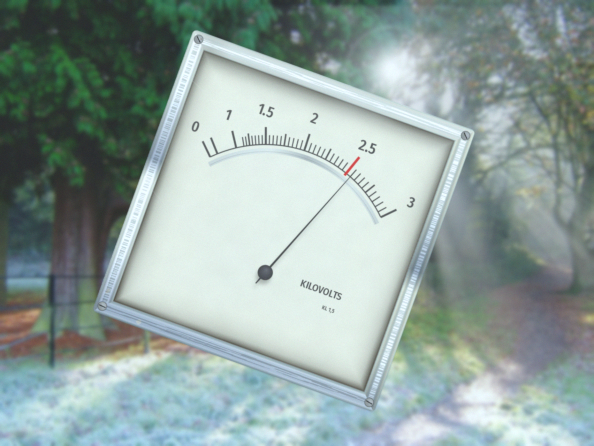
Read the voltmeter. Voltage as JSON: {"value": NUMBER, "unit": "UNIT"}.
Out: {"value": 2.55, "unit": "kV"}
